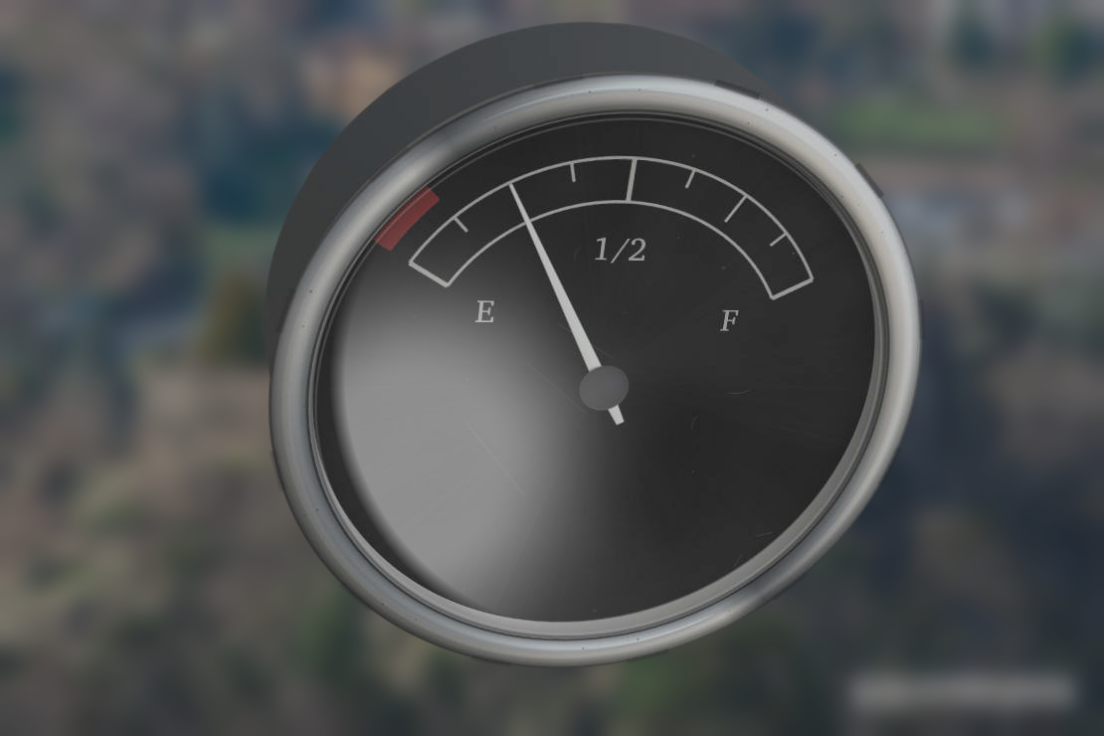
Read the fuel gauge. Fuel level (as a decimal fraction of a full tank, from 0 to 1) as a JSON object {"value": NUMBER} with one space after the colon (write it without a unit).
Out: {"value": 0.25}
